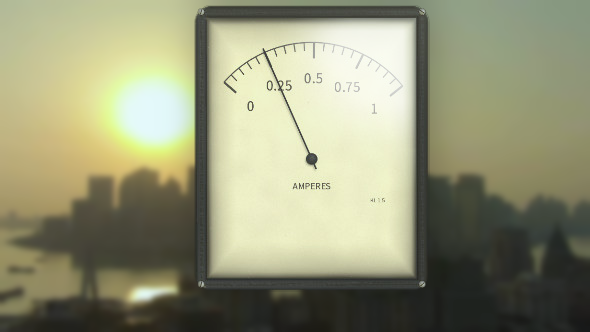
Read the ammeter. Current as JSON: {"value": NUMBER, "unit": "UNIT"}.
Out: {"value": 0.25, "unit": "A"}
